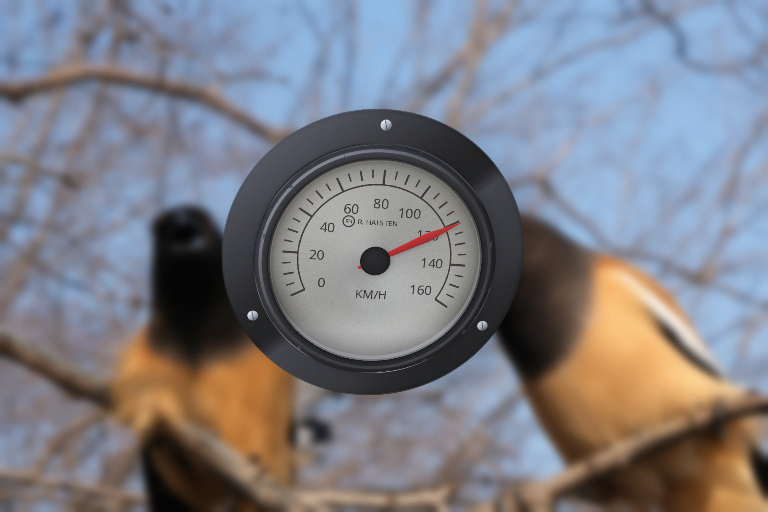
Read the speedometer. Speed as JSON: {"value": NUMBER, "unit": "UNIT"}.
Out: {"value": 120, "unit": "km/h"}
